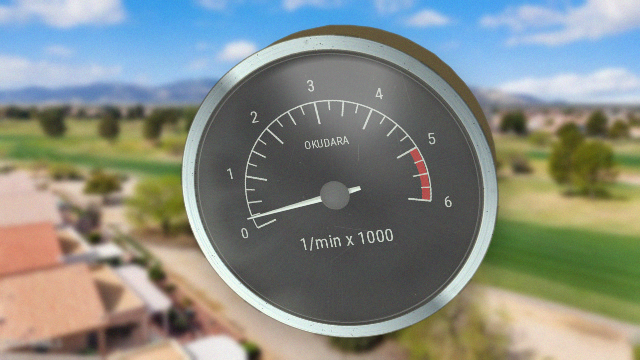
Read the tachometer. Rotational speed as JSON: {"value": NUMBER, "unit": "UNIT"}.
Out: {"value": 250, "unit": "rpm"}
